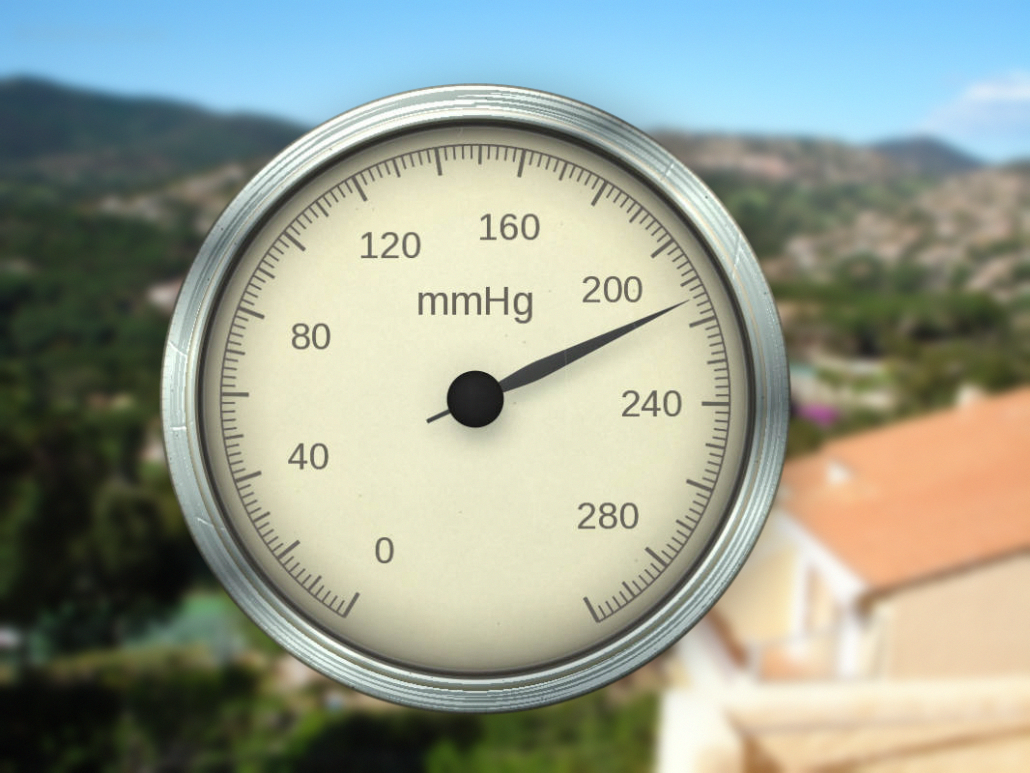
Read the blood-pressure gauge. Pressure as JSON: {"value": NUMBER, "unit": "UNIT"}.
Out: {"value": 214, "unit": "mmHg"}
